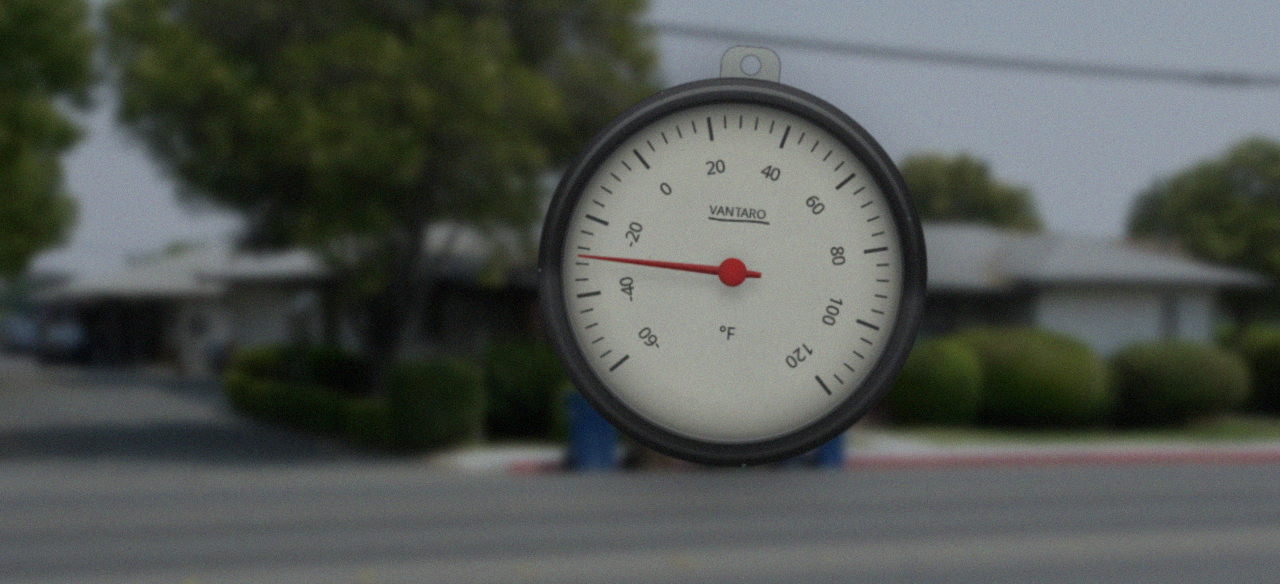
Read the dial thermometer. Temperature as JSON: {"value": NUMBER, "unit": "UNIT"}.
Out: {"value": -30, "unit": "°F"}
